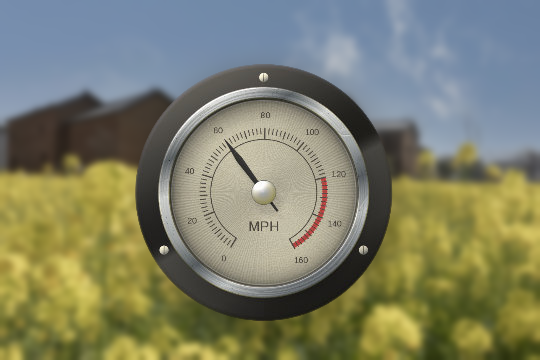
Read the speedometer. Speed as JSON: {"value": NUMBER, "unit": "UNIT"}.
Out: {"value": 60, "unit": "mph"}
